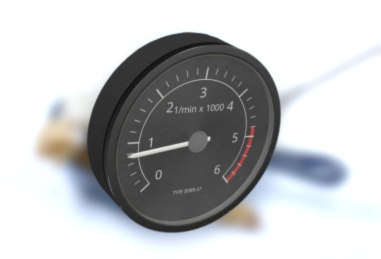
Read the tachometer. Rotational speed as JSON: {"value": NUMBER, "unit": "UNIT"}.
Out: {"value": 800, "unit": "rpm"}
